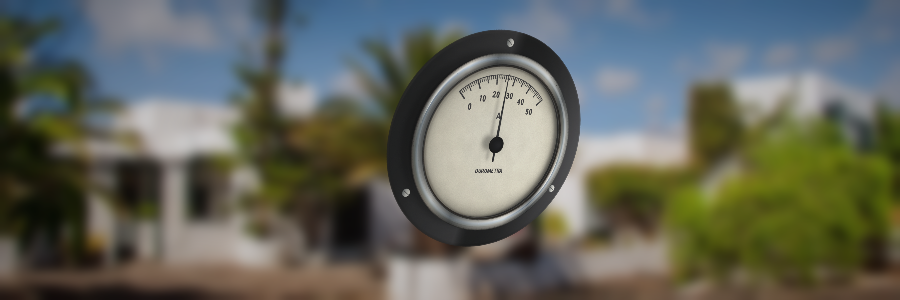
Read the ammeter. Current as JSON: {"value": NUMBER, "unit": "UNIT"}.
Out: {"value": 25, "unit": "A"}
